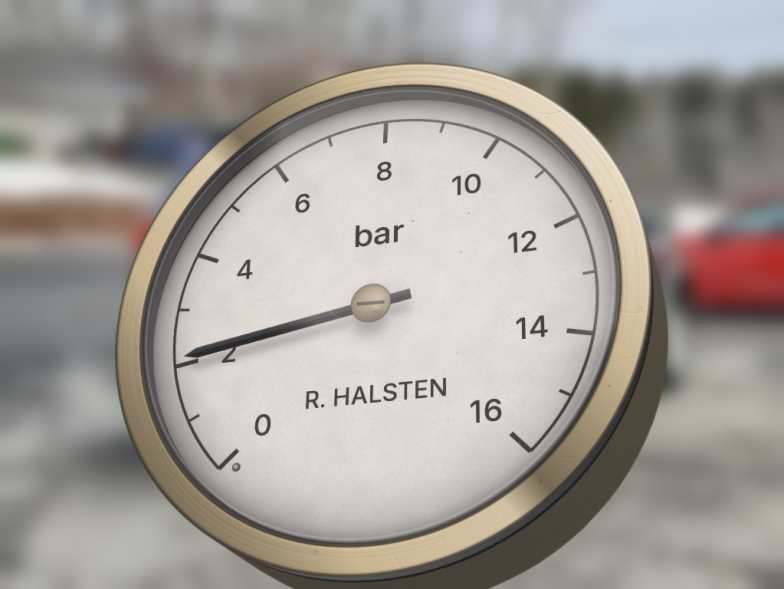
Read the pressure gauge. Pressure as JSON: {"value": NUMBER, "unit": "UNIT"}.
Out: {"value": 2, "unit": "bar"}
